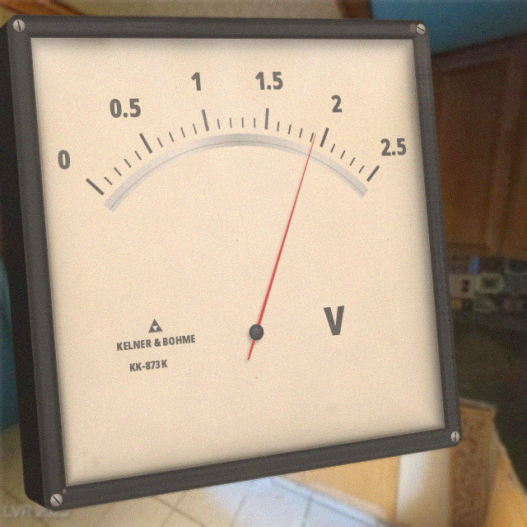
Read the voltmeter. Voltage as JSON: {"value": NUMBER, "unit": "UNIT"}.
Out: {"value": 1.9, "unit": "V"}
